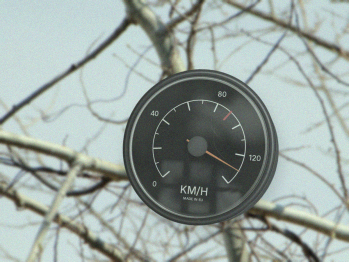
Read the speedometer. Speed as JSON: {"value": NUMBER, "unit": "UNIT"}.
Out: {"value": 130, "unit": "km/h"}
